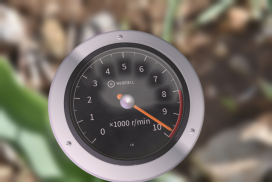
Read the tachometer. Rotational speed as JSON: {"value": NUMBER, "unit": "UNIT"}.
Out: {"value": 9750, "unit": "rpm"}
